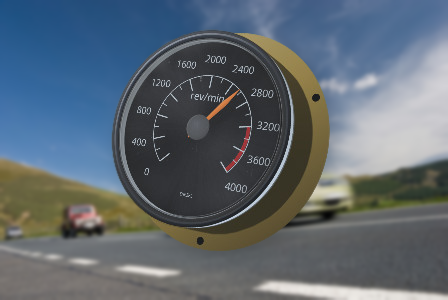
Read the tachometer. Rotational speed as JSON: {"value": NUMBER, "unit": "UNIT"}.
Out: {"value": 2600, "unit": "rpm"}
